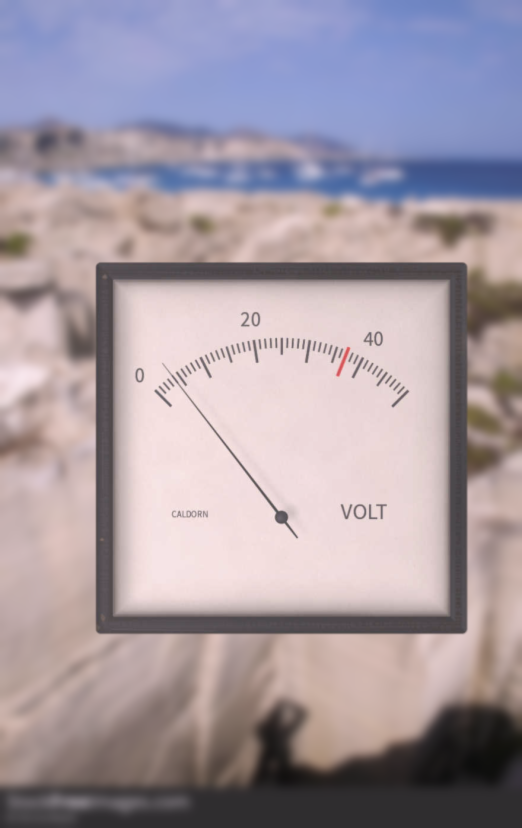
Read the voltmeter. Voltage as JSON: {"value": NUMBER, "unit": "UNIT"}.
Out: {"value": 4, "unit": "V"}
